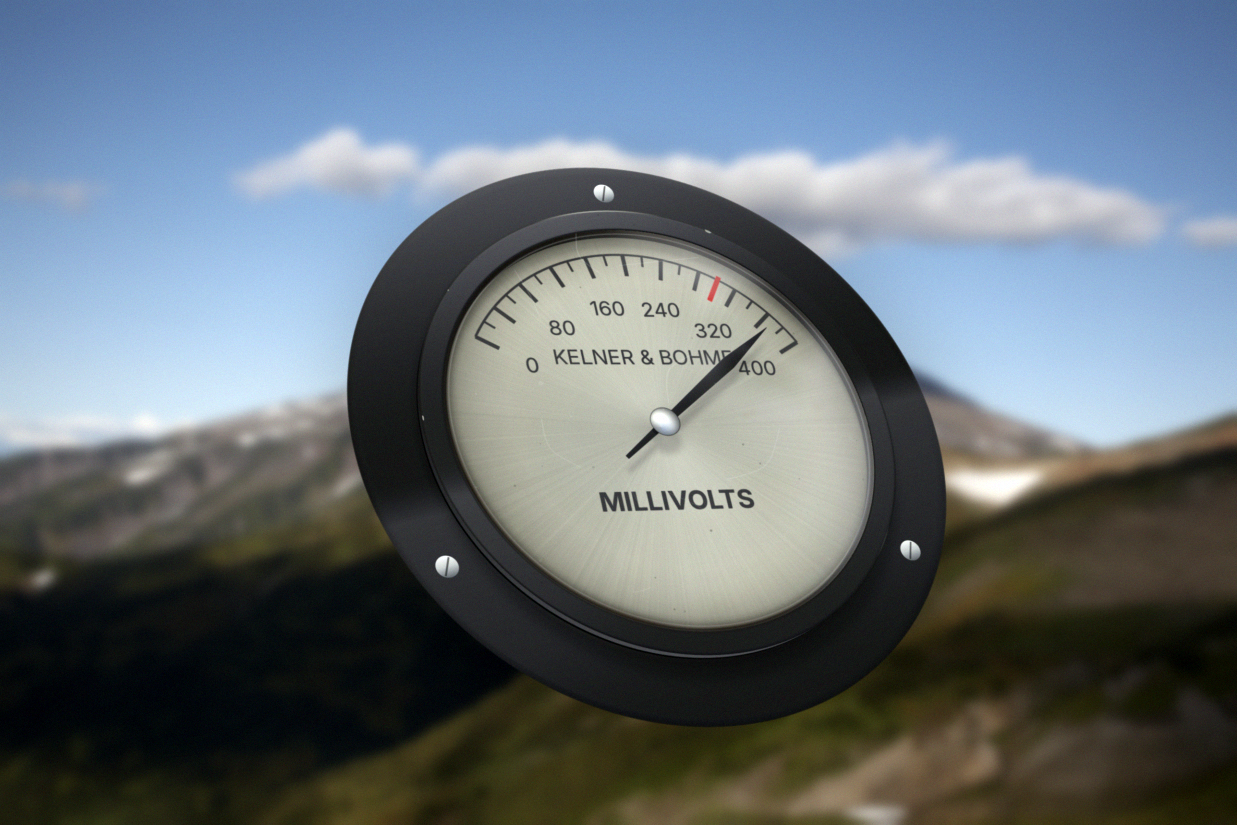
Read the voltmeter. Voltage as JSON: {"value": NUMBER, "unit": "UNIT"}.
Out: {"value": 370, "unit": "mV"}
